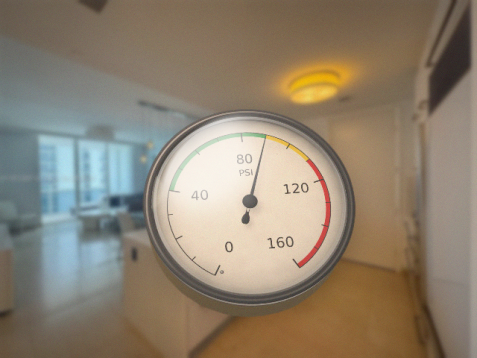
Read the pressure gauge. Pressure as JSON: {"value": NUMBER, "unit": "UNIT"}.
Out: {"value": 90, "unit": "psi"}
